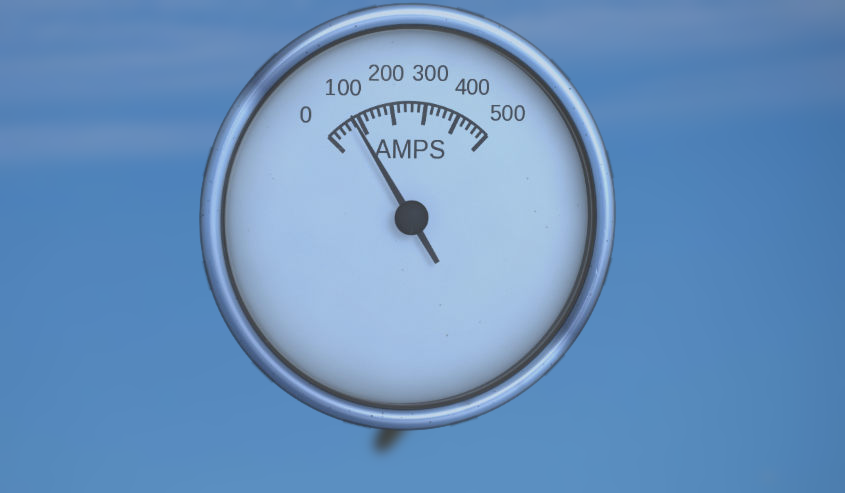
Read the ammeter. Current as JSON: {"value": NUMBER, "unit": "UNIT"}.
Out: {"value": 80, "unit": "A"}
